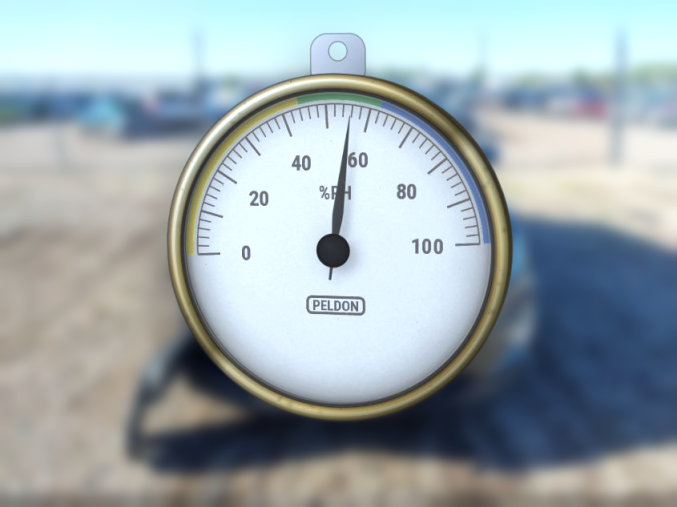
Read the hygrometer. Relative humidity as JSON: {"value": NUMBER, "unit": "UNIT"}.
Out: {"value": 56, "unit": "%"}
